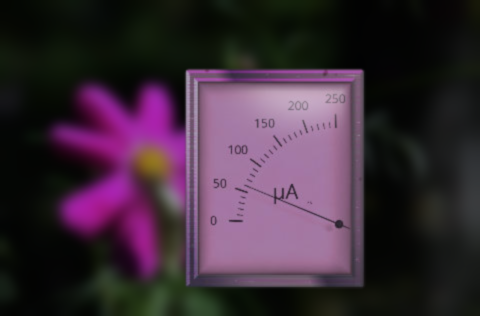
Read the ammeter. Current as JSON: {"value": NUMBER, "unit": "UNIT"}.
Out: {"value": 60, "unit": "µA"}
